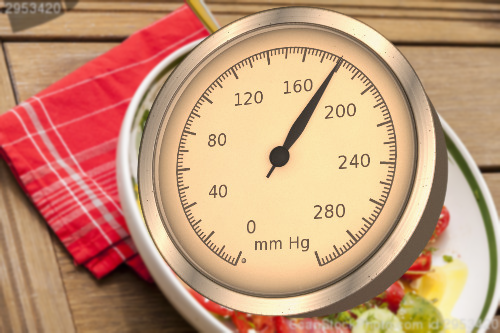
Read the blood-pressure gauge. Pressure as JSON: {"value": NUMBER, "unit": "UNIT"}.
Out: {"value": 180, "unit": "mmHg"}
